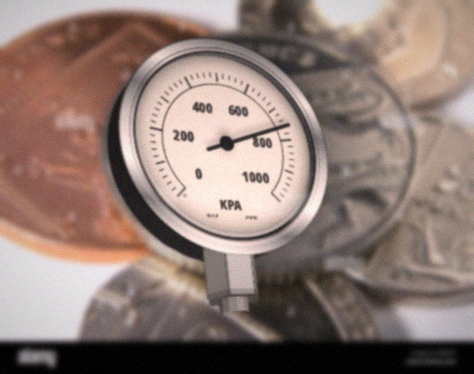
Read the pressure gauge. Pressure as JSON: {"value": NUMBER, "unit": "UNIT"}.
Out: {"value": 760, "unit": "kPa"}
